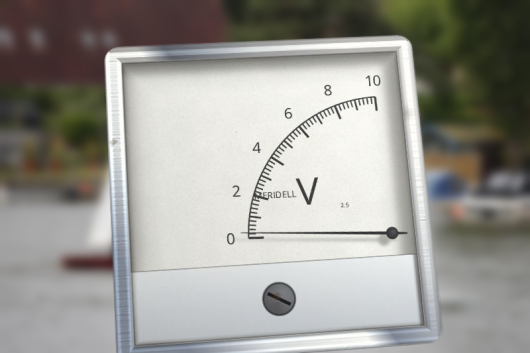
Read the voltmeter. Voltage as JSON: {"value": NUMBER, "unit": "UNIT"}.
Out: {"value": 0.2, "unit": "V"}
